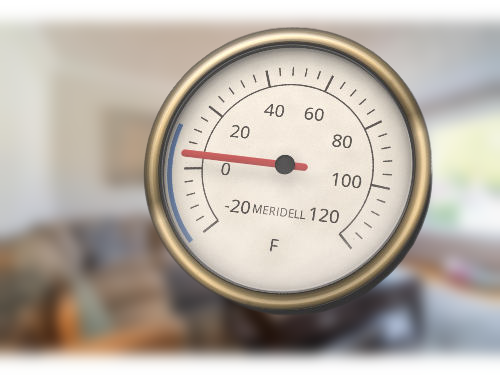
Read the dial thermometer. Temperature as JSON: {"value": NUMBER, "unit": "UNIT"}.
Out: {"value": 4, "unit": "°F"}
